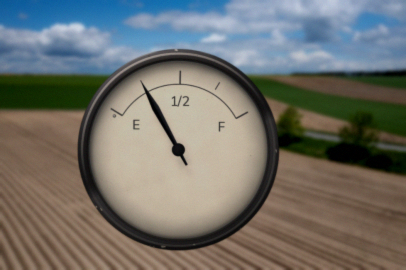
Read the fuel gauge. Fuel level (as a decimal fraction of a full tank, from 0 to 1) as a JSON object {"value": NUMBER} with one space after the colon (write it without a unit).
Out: {"value": 0.25}
